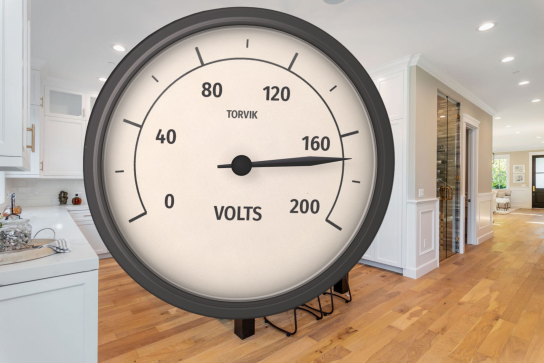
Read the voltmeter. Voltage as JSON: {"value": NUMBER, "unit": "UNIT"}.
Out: {"value": 170, "unit": "V"}
